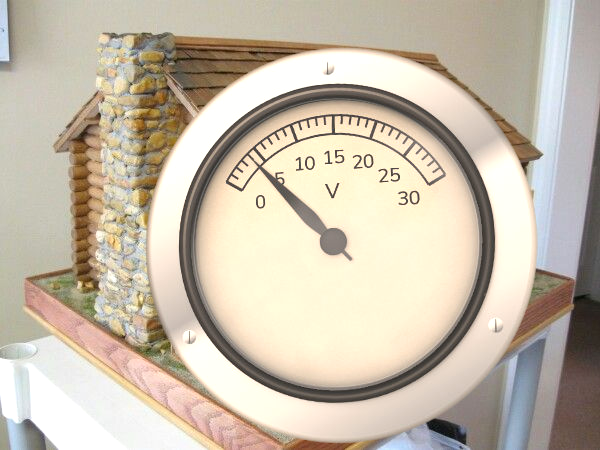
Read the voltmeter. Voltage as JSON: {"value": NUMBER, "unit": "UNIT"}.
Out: {"value": 4, "unit": "V"}
